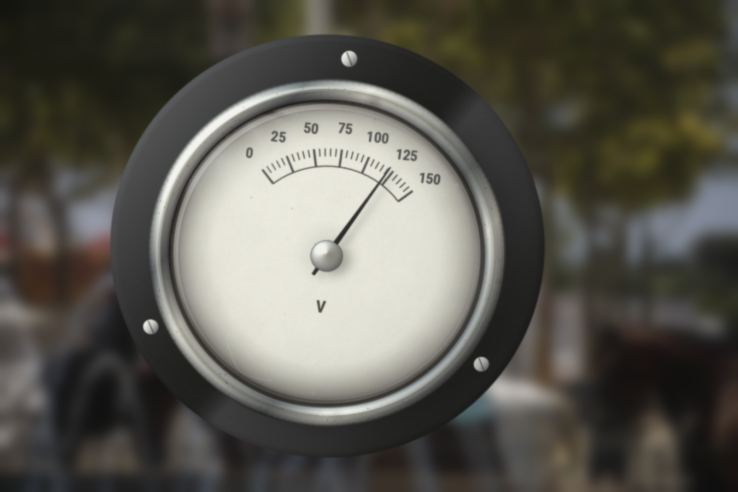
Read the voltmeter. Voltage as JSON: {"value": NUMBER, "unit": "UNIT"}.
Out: {"value": 120, "unit": "V"}
